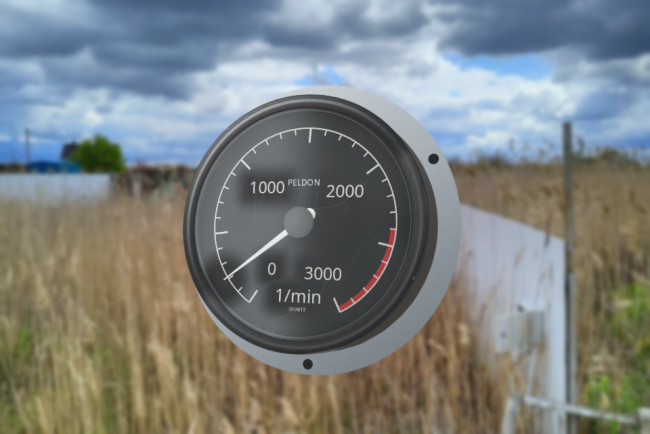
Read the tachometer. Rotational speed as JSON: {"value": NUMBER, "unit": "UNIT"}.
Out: {"value": 200, "unit": "rpm"}
